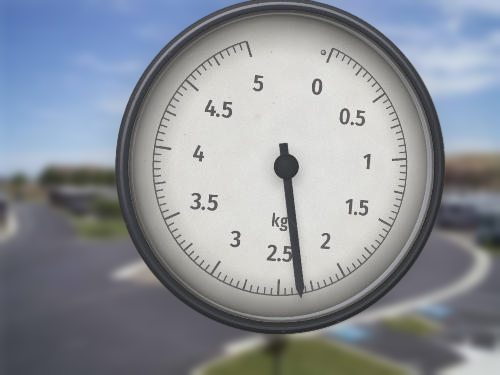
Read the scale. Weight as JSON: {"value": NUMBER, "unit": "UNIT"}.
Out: {"value": 2.35, "unit": "kg"}
